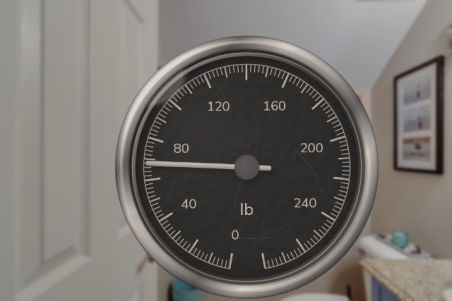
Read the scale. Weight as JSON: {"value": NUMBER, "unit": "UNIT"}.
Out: {"value": 68, "unit": "lb"}
